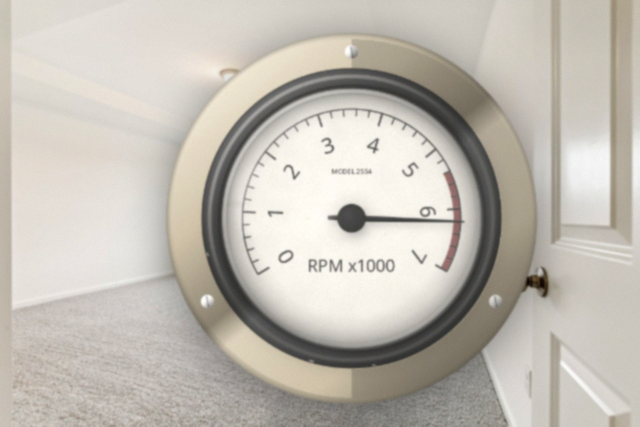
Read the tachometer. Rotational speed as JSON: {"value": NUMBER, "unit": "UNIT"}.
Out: {"value": 6200, "unit": "rpm"}
